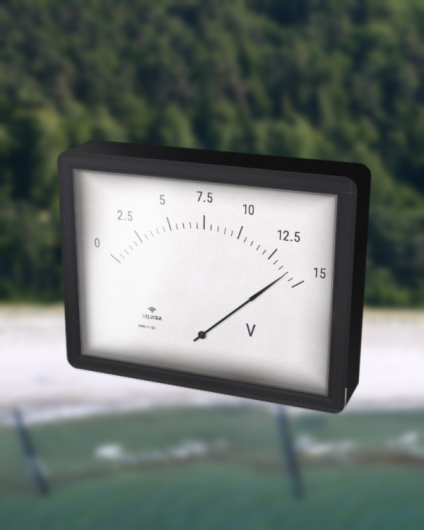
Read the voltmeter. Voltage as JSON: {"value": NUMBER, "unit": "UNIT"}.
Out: {"value": 14, "unit": "V"}
